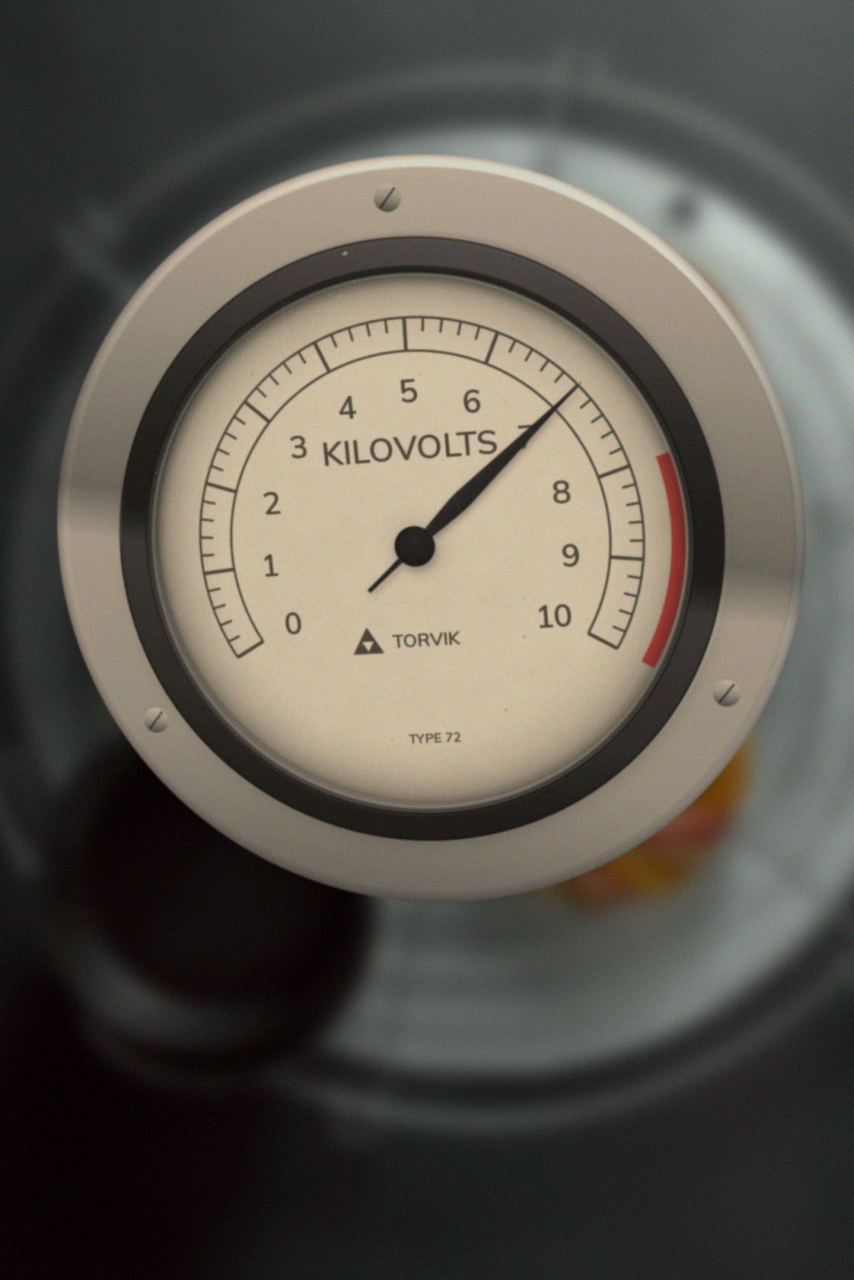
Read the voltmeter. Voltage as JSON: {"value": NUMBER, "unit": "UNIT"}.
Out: {"value": 7, "unit": "kV"}
